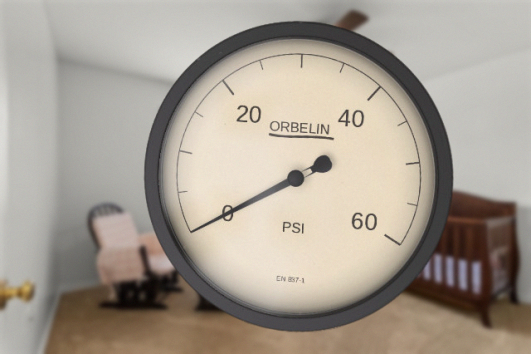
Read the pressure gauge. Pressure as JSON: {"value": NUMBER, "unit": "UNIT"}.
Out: {"value": 0, "unit": "psi"}
